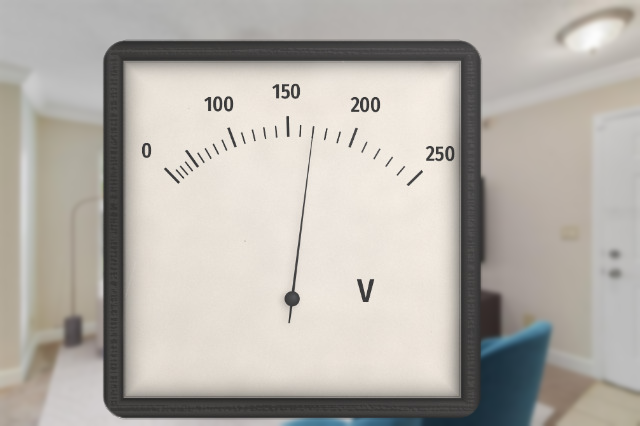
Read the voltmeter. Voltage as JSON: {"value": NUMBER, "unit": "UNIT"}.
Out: {"value": 170, "unit": "V"}
